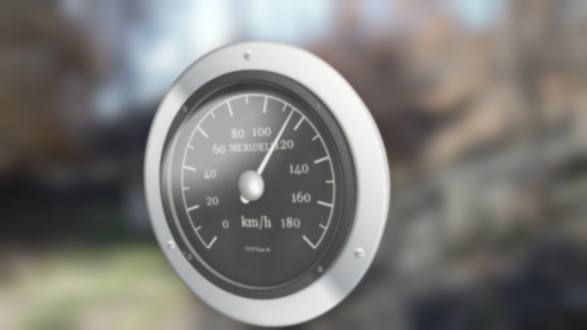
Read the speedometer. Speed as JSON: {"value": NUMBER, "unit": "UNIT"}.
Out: {"value": 115, "unit": "km/h"}
